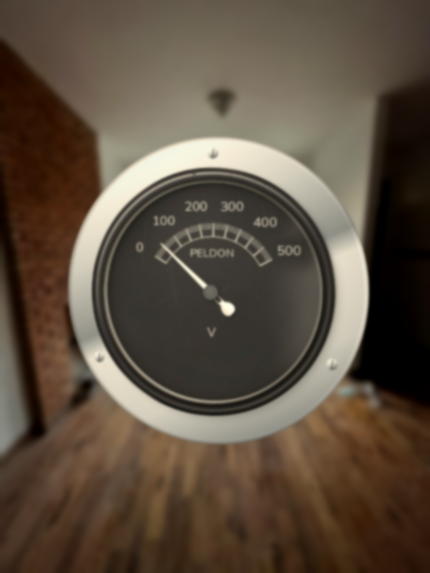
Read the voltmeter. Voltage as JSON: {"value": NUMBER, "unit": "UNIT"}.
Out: {"value": 50, "unit": "V"}
